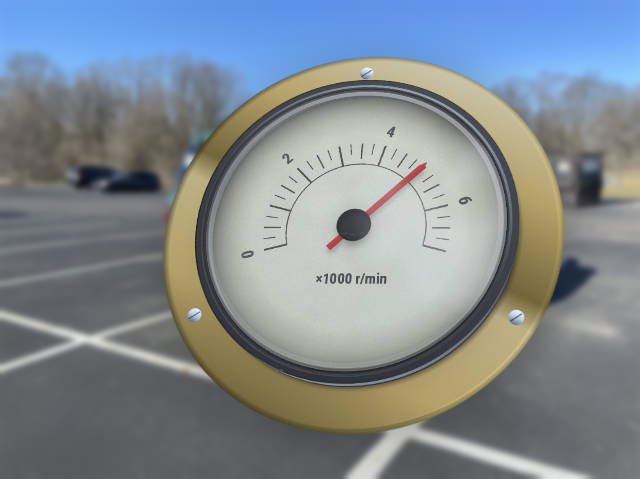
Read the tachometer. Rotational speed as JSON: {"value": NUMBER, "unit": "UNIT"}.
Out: {"value": 5000, "unit": "rpm"}
